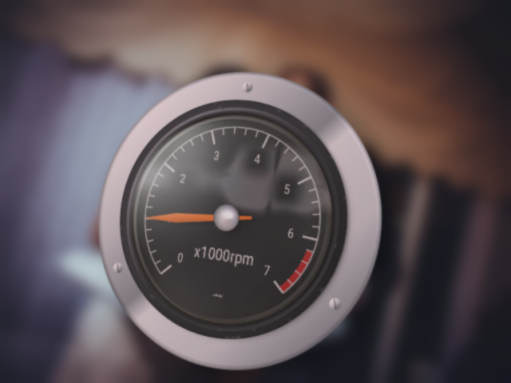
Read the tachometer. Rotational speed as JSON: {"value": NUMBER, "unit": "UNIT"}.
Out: {"value": 1000, "unit": "rpm"}
